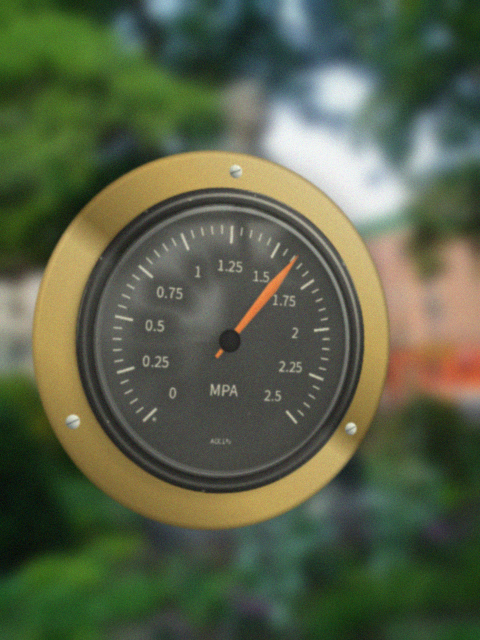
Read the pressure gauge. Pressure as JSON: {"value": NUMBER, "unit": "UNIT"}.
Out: {"value": 1.6, "unit": "MPa"}
